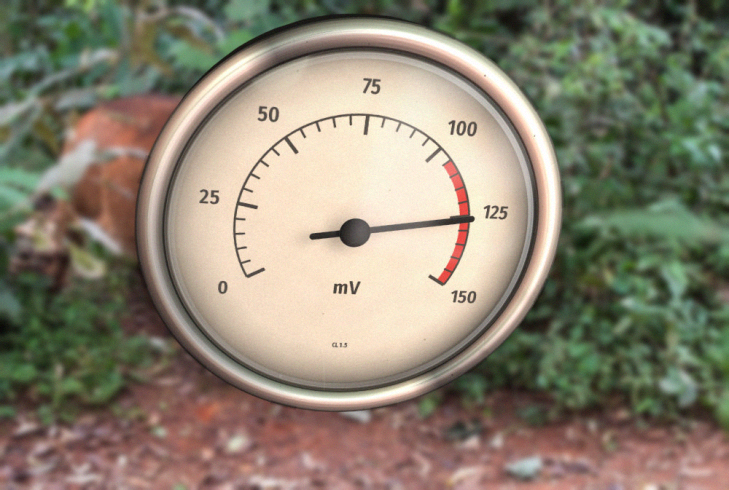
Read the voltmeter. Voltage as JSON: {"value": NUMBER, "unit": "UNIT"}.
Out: {"value": 125, "unit": "mV"}
